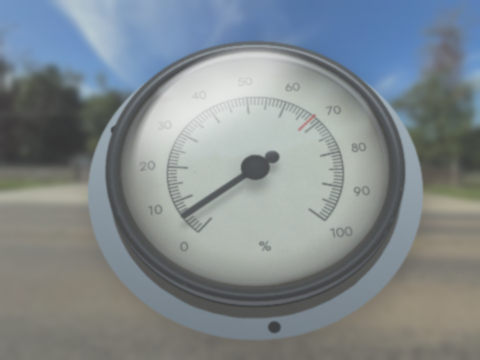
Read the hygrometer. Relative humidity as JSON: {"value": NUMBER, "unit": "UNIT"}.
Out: {"value": 5, "unit": "%"}
